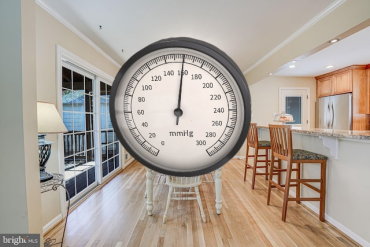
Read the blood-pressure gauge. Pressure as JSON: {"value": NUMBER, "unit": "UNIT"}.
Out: {"value": 160, "unit": "mmHg"}
